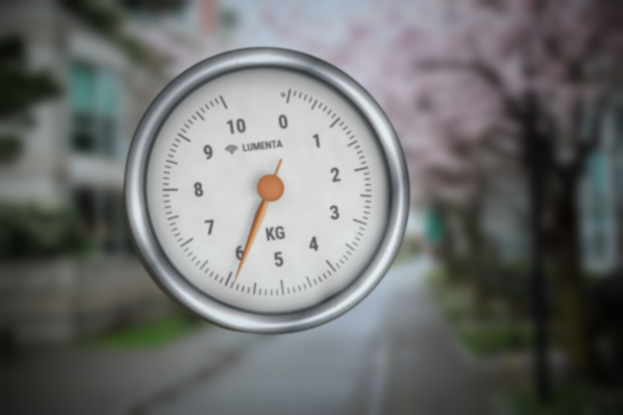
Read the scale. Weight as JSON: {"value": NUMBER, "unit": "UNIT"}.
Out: {"value": 5.9, "unit": "kg"}
